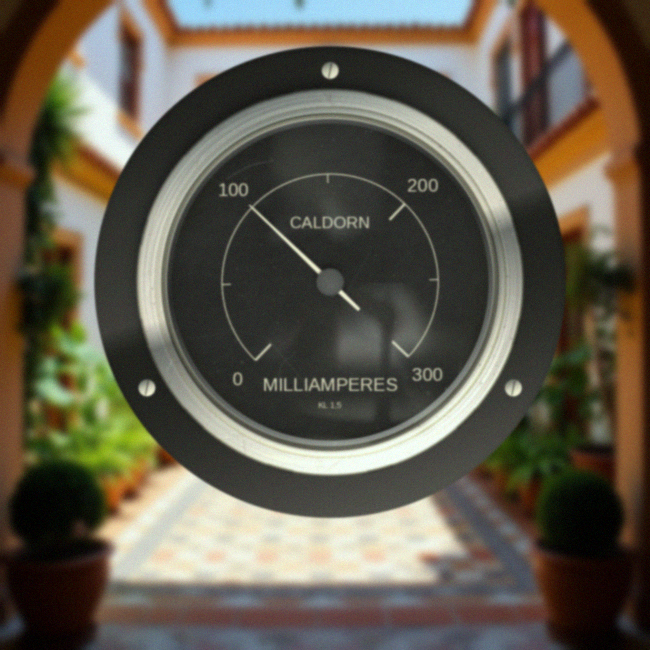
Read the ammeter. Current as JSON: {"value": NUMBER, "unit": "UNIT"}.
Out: {"value": 100, "unit": "mA"}
